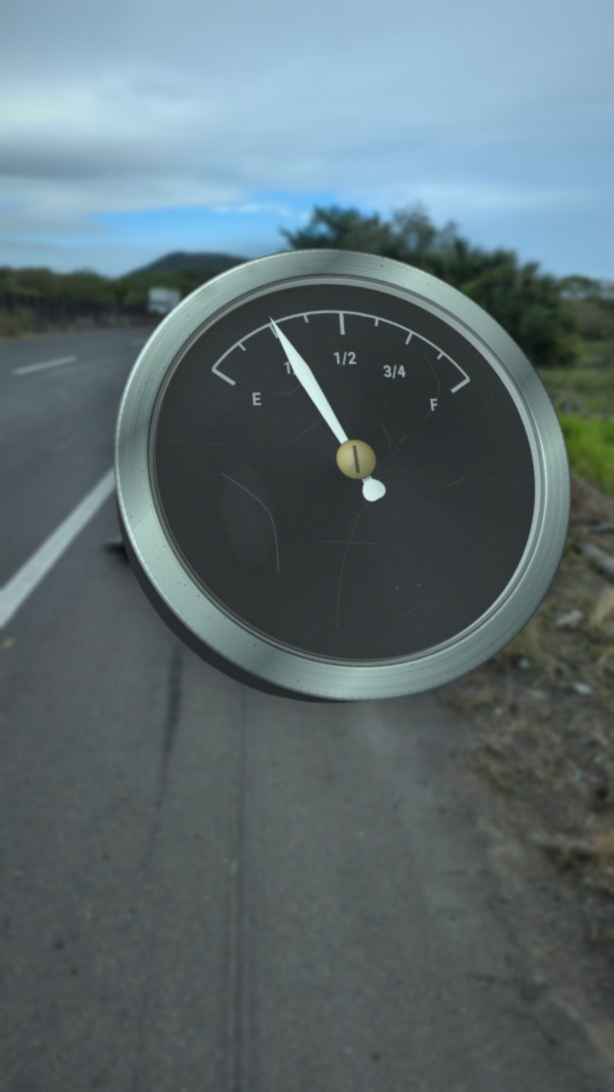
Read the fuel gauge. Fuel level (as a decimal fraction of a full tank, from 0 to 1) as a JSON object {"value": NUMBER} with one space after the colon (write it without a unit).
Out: {"value": 0.25}
